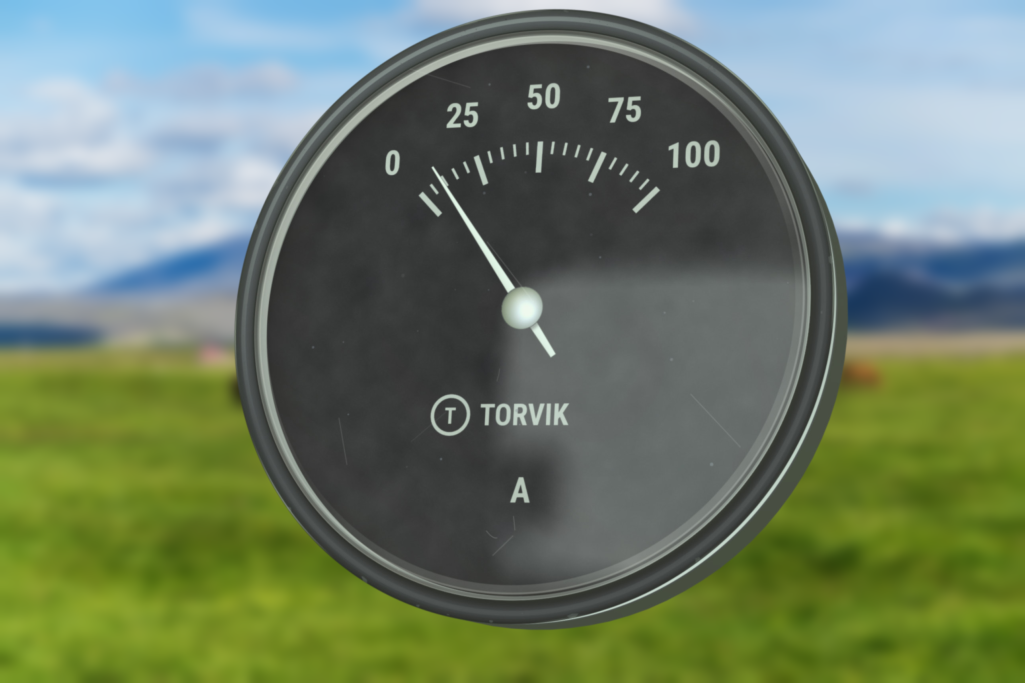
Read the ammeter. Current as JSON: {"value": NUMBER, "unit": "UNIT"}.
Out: {"value": 10, "unit": "A"}
